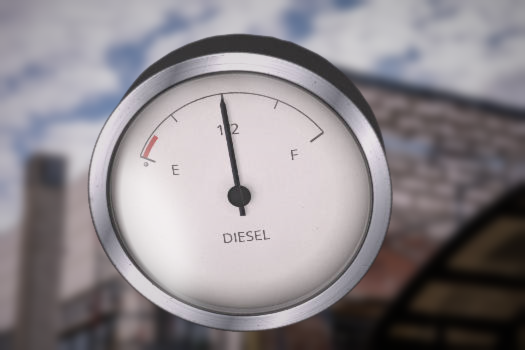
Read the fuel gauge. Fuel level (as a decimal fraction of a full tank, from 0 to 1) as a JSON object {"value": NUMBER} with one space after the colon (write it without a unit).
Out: {"value": 0.5}
